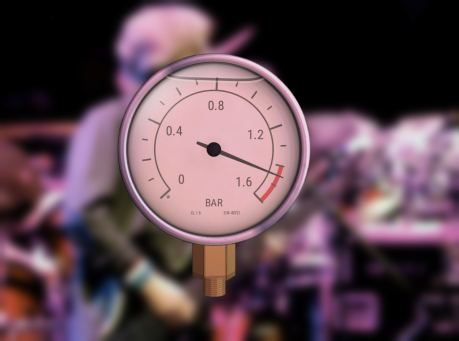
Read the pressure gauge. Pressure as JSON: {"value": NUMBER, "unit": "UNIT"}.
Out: {"value": 1.45, "unit": "bar"}
